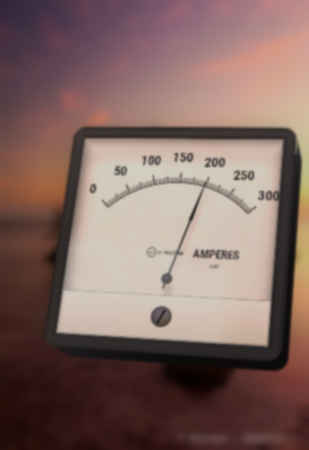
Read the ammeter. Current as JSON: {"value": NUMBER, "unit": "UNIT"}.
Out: {"value": 200, "unit": "A"}
